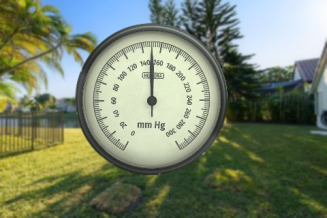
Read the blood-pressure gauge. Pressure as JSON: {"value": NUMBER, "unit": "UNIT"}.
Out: {"value": 150, "unit": "mmHg"}
